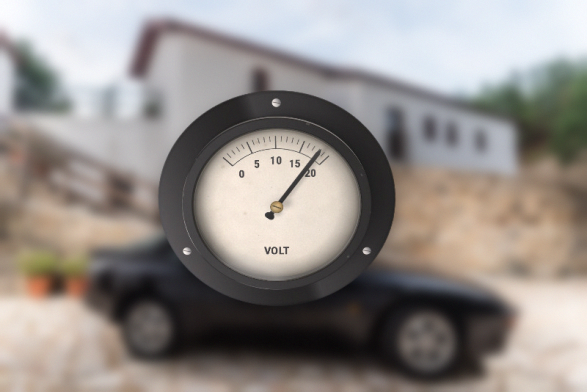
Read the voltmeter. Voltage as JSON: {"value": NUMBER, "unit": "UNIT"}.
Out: {"value": 18, "unit": "V"}
